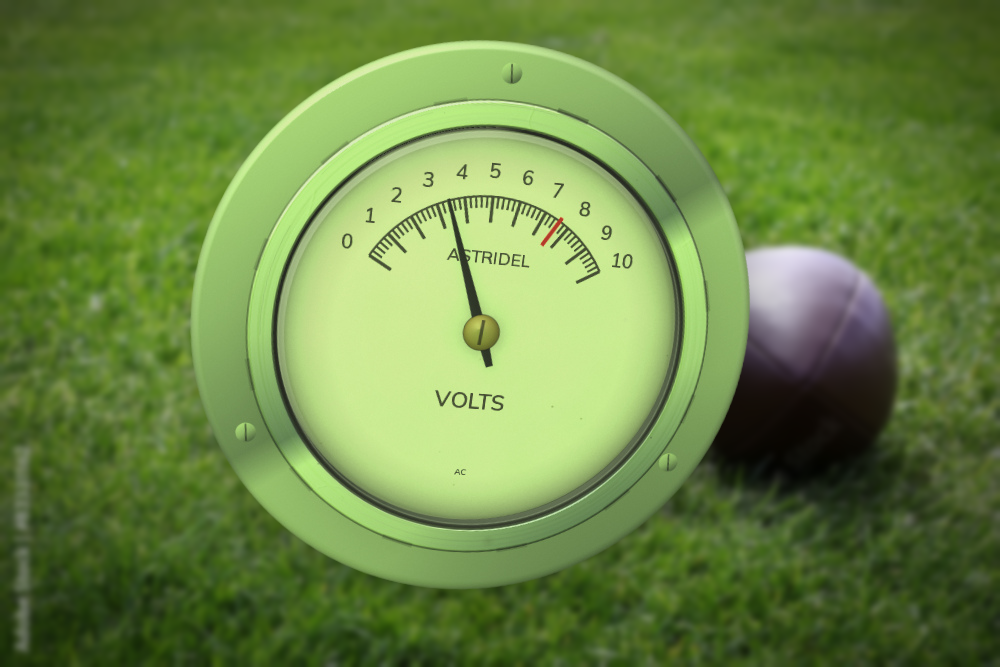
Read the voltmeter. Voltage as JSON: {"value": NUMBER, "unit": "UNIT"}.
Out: {"value": 3.4, "unit": "V"}
